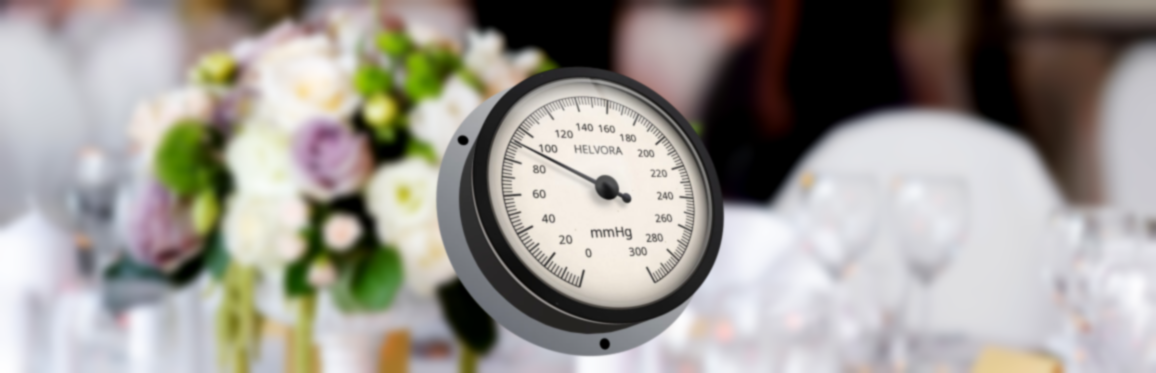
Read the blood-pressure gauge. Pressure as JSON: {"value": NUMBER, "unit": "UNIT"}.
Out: {"value": 90, "unit": "mmHg"}
